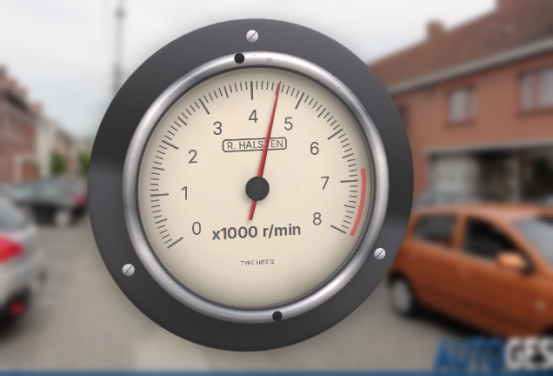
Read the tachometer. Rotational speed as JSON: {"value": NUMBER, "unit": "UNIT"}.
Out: {"value": 4500, "unit": "rpm"}
